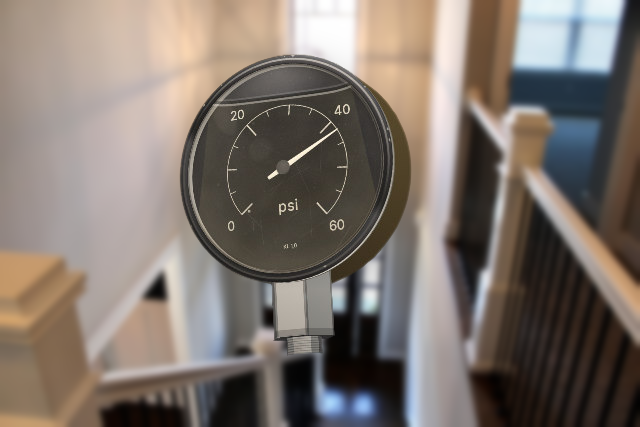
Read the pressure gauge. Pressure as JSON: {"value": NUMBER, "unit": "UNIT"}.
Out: {"value": 42.5, "unit": "psi"}
